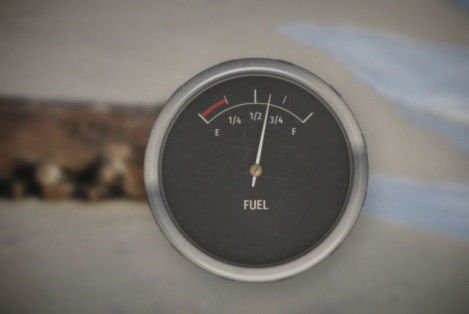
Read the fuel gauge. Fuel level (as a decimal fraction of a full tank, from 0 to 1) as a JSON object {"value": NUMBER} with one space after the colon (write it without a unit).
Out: {"value": 0.625}
